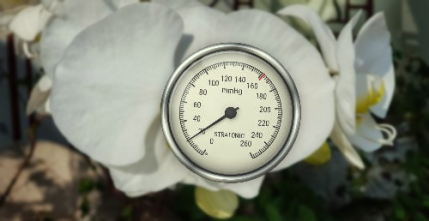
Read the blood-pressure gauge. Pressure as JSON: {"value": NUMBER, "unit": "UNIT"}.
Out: {"value": 20, "unit": "mmHg"}
